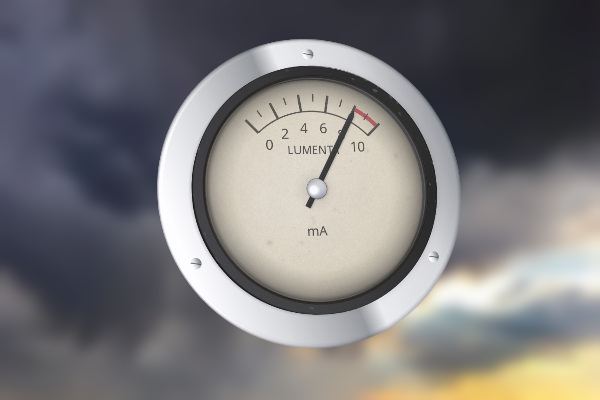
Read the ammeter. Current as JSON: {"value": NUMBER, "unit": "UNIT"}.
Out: {"value": 8, "unit": "mA"}
